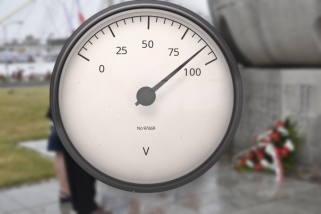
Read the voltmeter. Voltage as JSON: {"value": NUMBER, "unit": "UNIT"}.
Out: {"value": 90, "unit": "V"}
